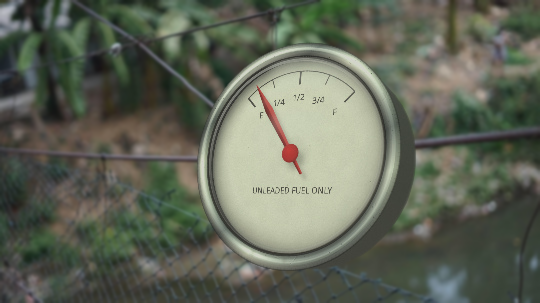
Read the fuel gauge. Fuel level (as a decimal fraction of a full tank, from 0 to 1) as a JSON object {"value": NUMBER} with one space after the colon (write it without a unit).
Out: {"value": 0.125}
